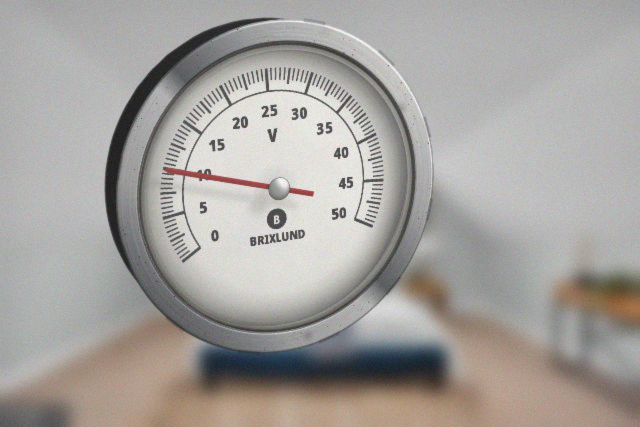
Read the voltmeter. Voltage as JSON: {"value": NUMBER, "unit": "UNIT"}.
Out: {"value": 10, "unit": "V"}
